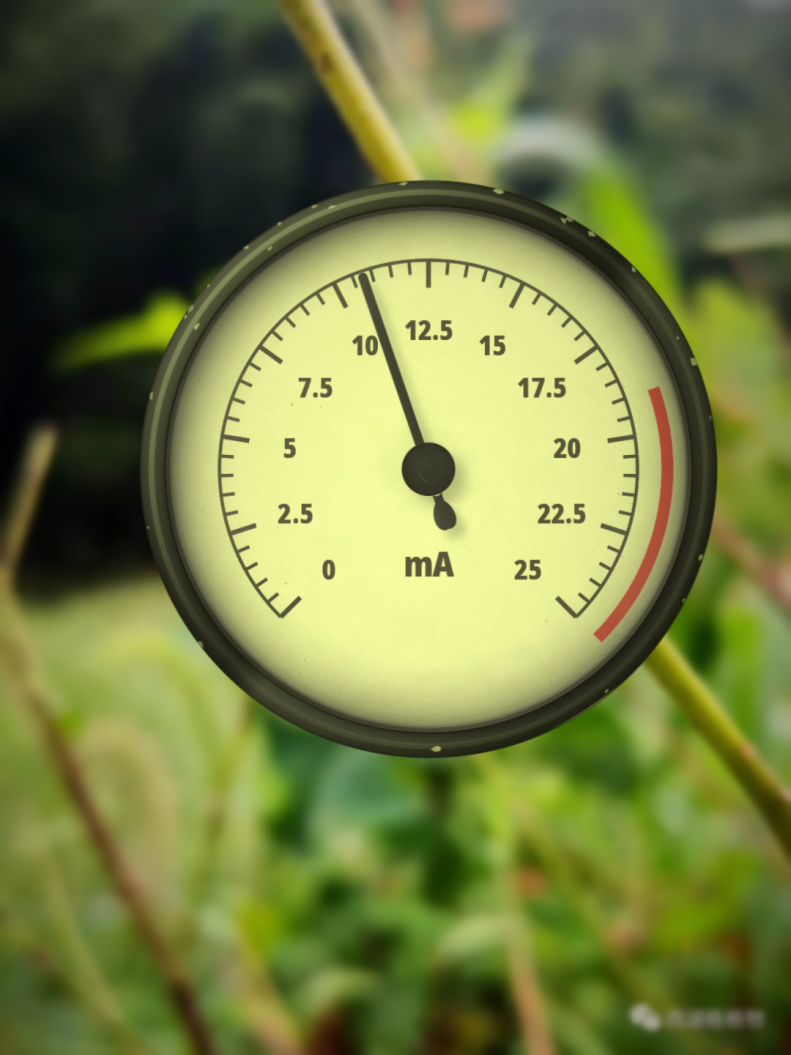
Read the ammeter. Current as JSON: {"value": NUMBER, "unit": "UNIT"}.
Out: {"value": 10.75, "unit": "mA"}
